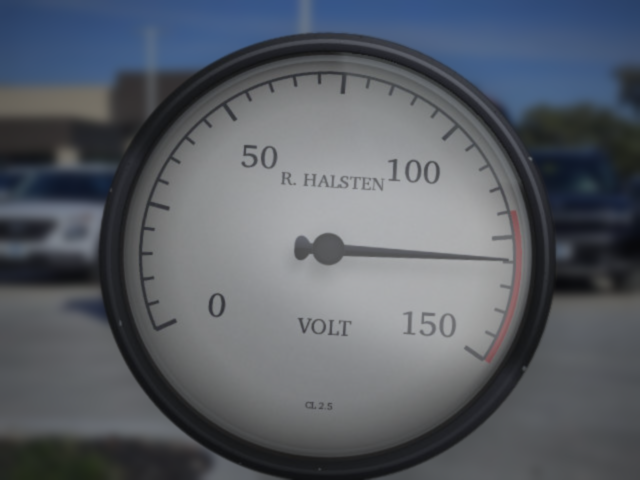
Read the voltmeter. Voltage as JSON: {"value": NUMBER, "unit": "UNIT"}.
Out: {"value": 130, "unit": "V"}
